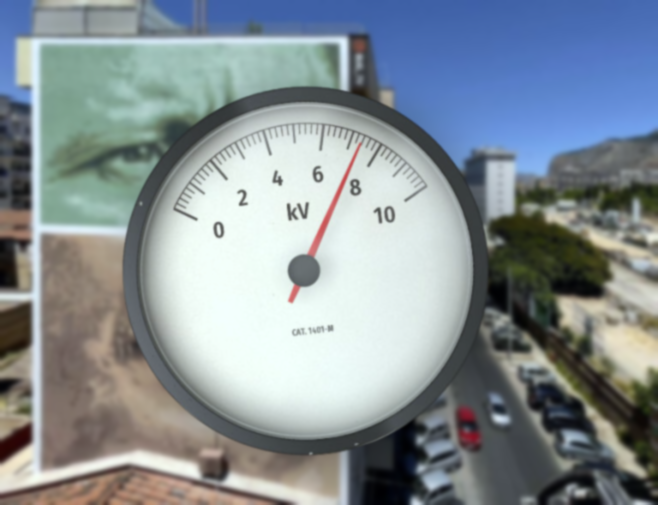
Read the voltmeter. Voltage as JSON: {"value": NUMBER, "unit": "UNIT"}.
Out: {"value": 7.4, "unit": "kV"}
